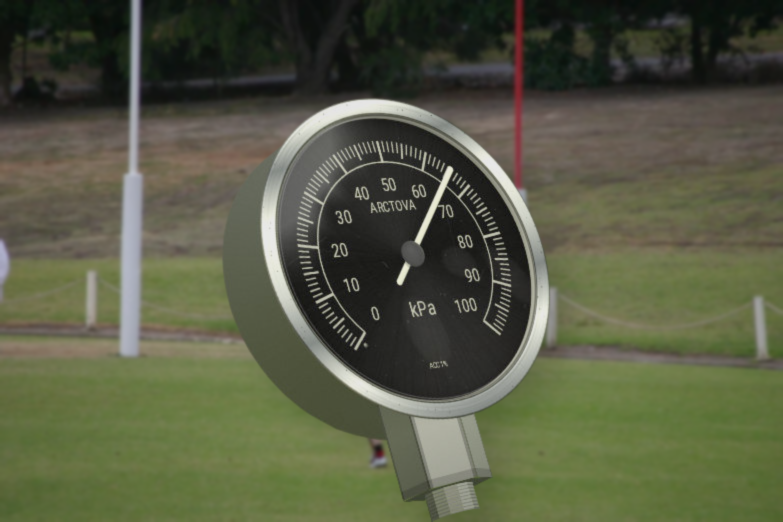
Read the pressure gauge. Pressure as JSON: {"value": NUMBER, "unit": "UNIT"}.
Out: {"value": 65, "unit": "kPa"}
